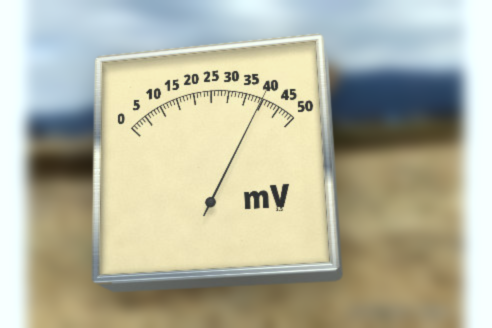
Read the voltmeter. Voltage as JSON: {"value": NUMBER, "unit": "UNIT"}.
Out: {"value": 40, "unit": "mV"}
